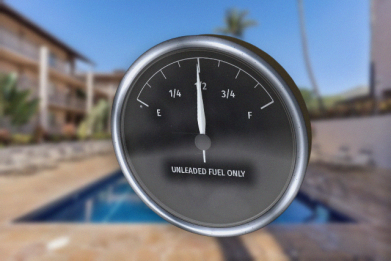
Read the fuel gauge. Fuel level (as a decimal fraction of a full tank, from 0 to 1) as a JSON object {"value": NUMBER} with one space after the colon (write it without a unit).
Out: {"value": 0.5}
